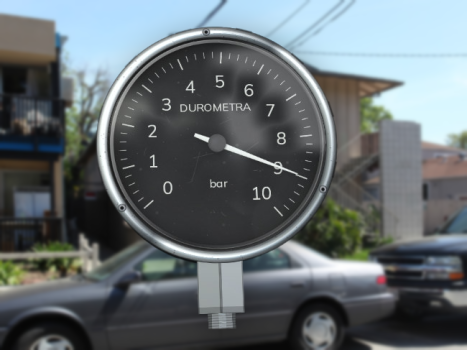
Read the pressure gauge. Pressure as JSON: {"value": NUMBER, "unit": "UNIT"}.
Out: {"value": 9, "unit": "bar"}
